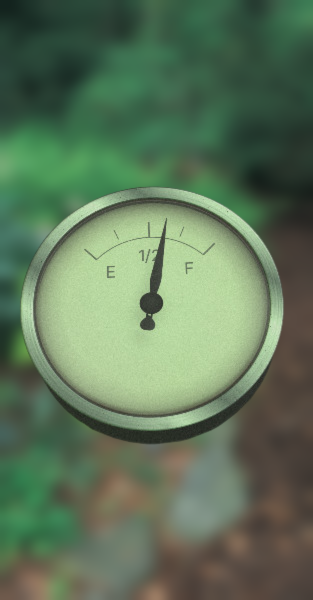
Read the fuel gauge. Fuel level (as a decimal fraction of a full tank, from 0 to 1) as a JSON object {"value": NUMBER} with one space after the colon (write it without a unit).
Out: {"value": 0.625}
